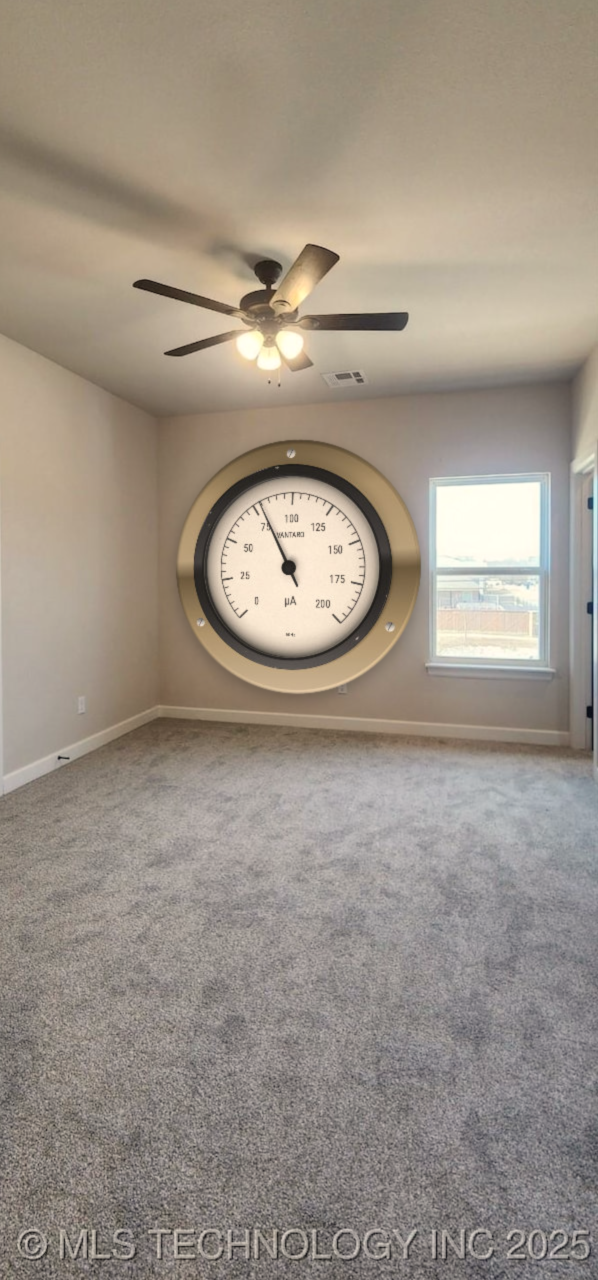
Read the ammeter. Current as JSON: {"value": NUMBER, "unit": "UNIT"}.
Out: {"value": 80, "unit": "µA"}
